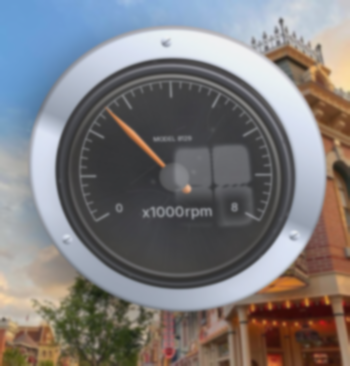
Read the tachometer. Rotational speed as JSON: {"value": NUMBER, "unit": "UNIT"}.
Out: {"value": 2600, "unit": "rpm"}
